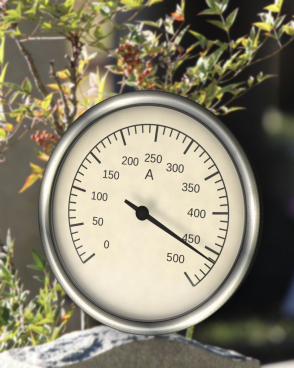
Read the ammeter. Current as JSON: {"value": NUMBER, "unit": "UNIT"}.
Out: {"value": 460, "unit": "A"}
